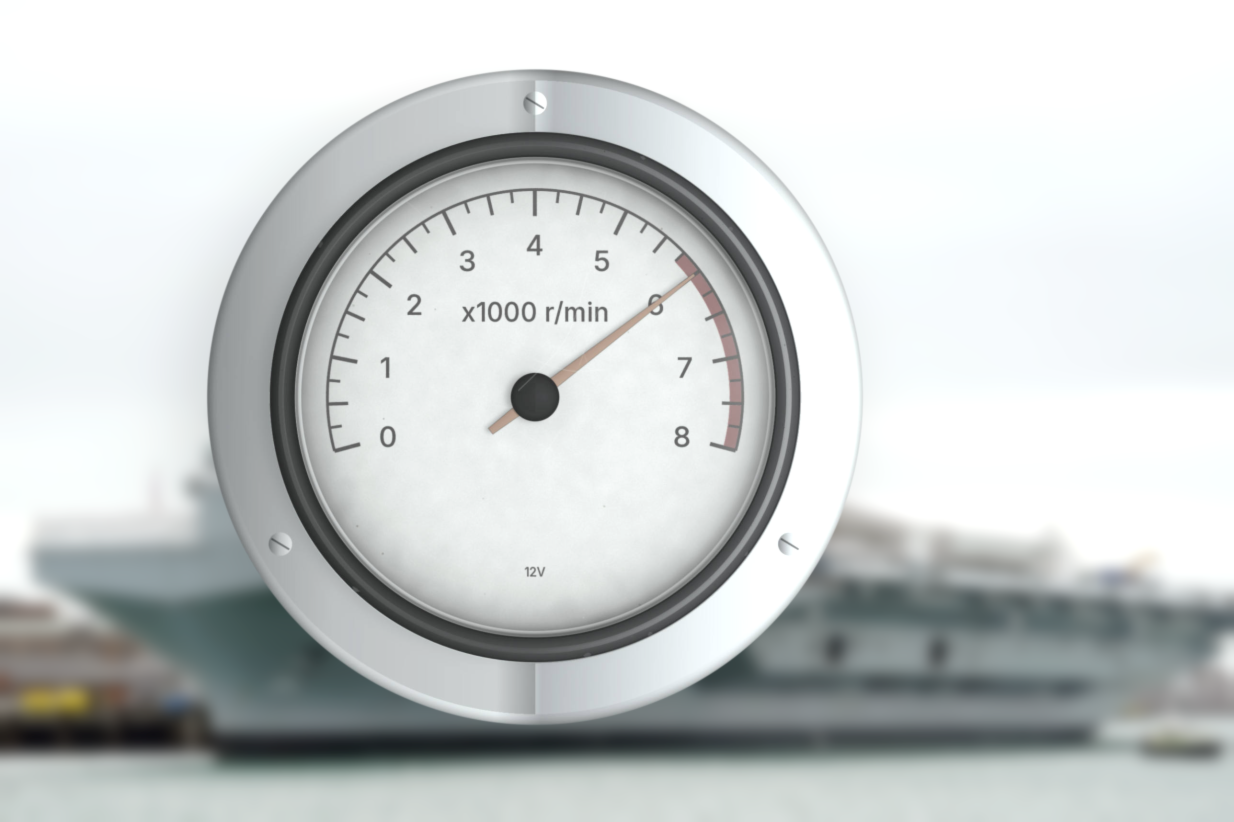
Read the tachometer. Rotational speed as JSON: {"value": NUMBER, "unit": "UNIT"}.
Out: {"value": 6000, "unit": "rpm"}
